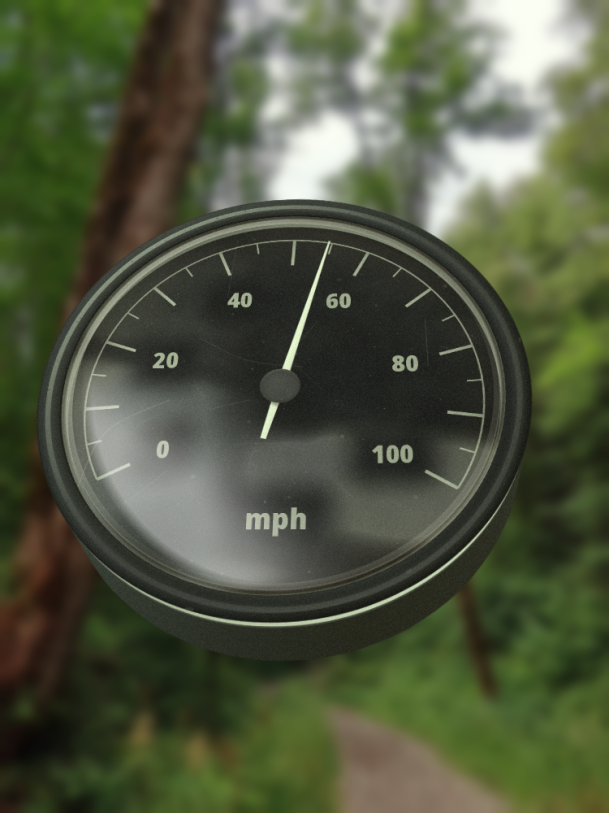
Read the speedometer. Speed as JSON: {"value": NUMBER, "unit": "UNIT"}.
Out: {"value": 55, "unit": "mph"}
